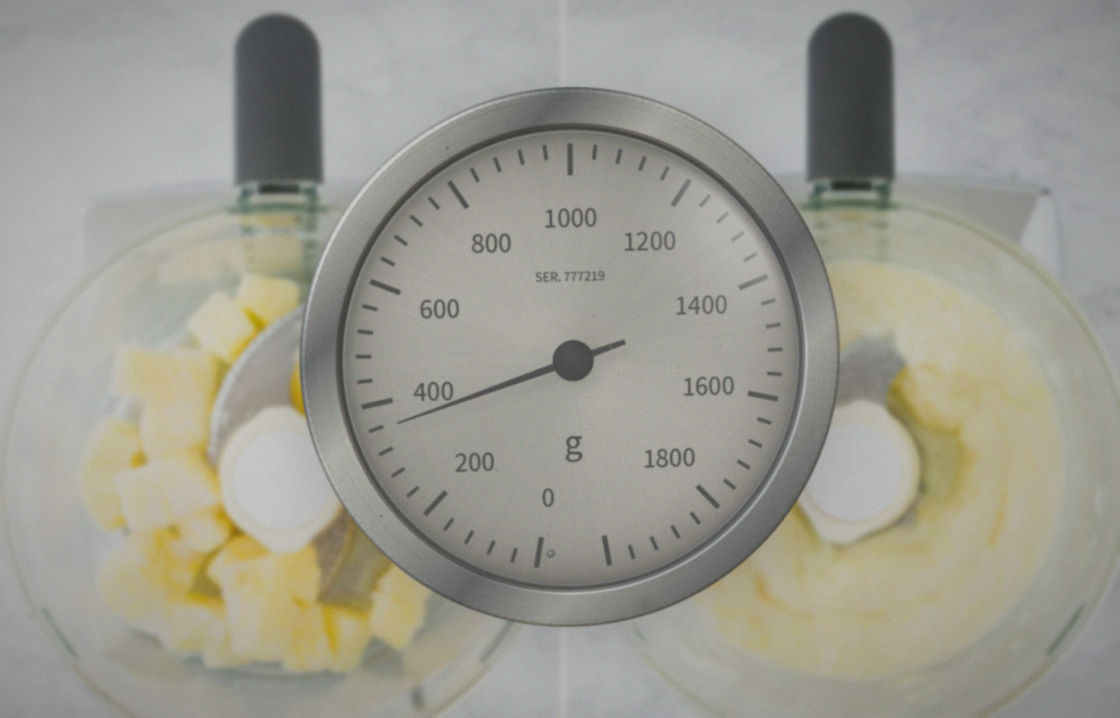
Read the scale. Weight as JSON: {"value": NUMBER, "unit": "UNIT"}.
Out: {"value": 360, "unit": "g"}
